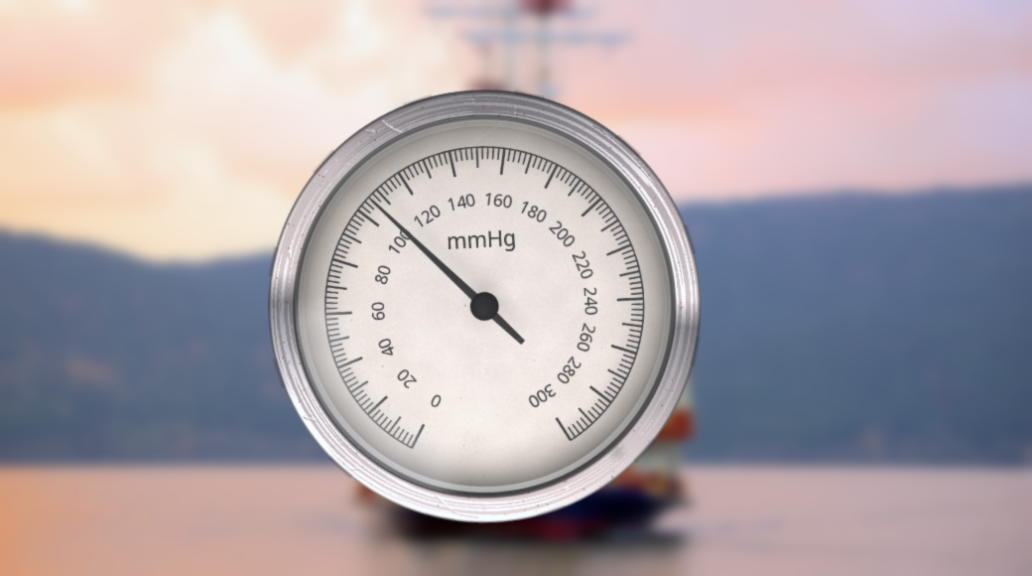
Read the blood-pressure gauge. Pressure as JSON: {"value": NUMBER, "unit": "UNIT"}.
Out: {"value": 106, "unit": "mmHg"}
